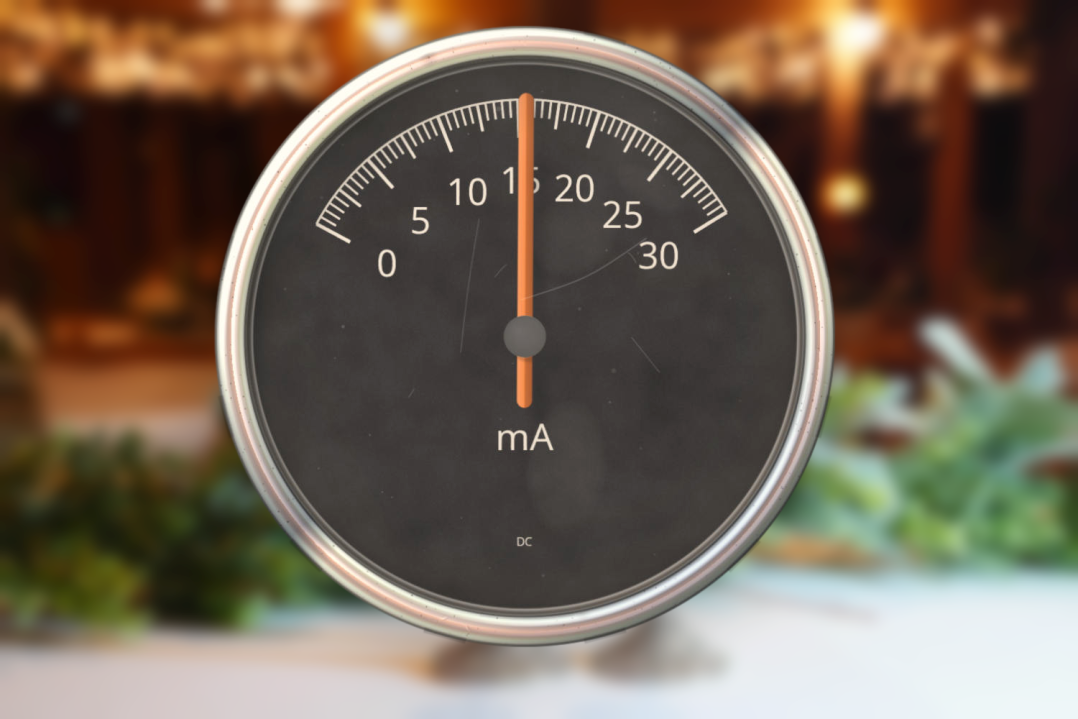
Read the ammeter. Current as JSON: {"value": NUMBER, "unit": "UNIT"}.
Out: {"value": 15.5, "unit": "mA"}
